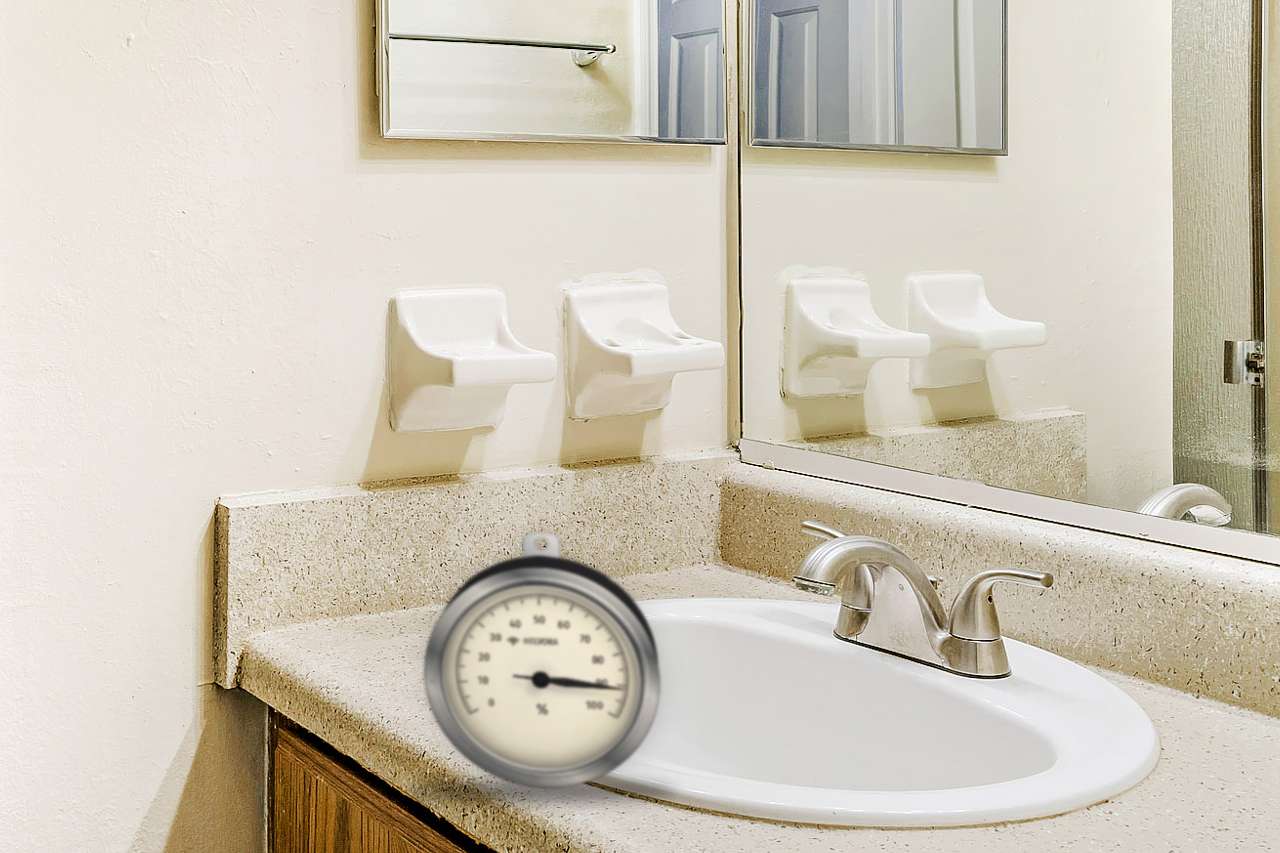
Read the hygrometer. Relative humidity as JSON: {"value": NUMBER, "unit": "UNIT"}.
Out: {"value": 90, "unit": "%"}
